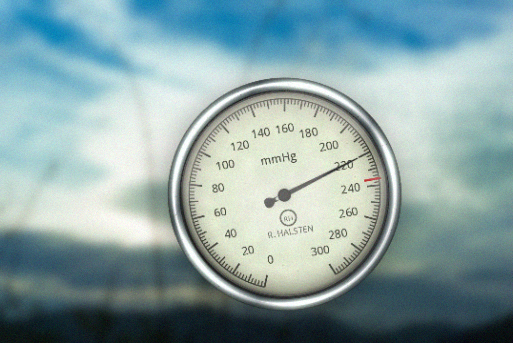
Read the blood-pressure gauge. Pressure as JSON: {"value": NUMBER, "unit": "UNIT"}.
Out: {"value": 220, "unit": "mmHg"}
